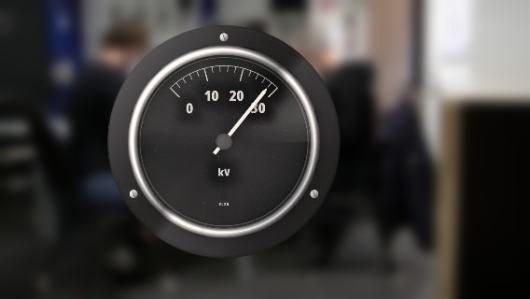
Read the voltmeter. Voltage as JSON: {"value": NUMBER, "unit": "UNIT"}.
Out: {"value": 28, "unit": "kV"}
